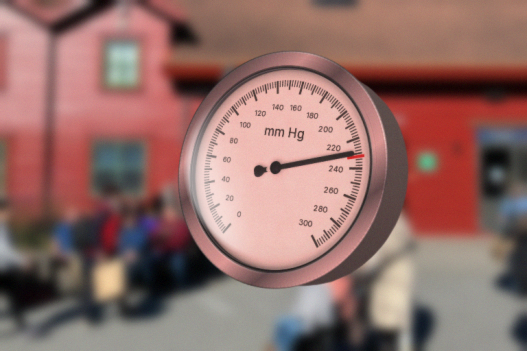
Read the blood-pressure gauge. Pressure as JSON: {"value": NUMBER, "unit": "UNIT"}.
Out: {"value": 230, "unit": "mmHg"}
